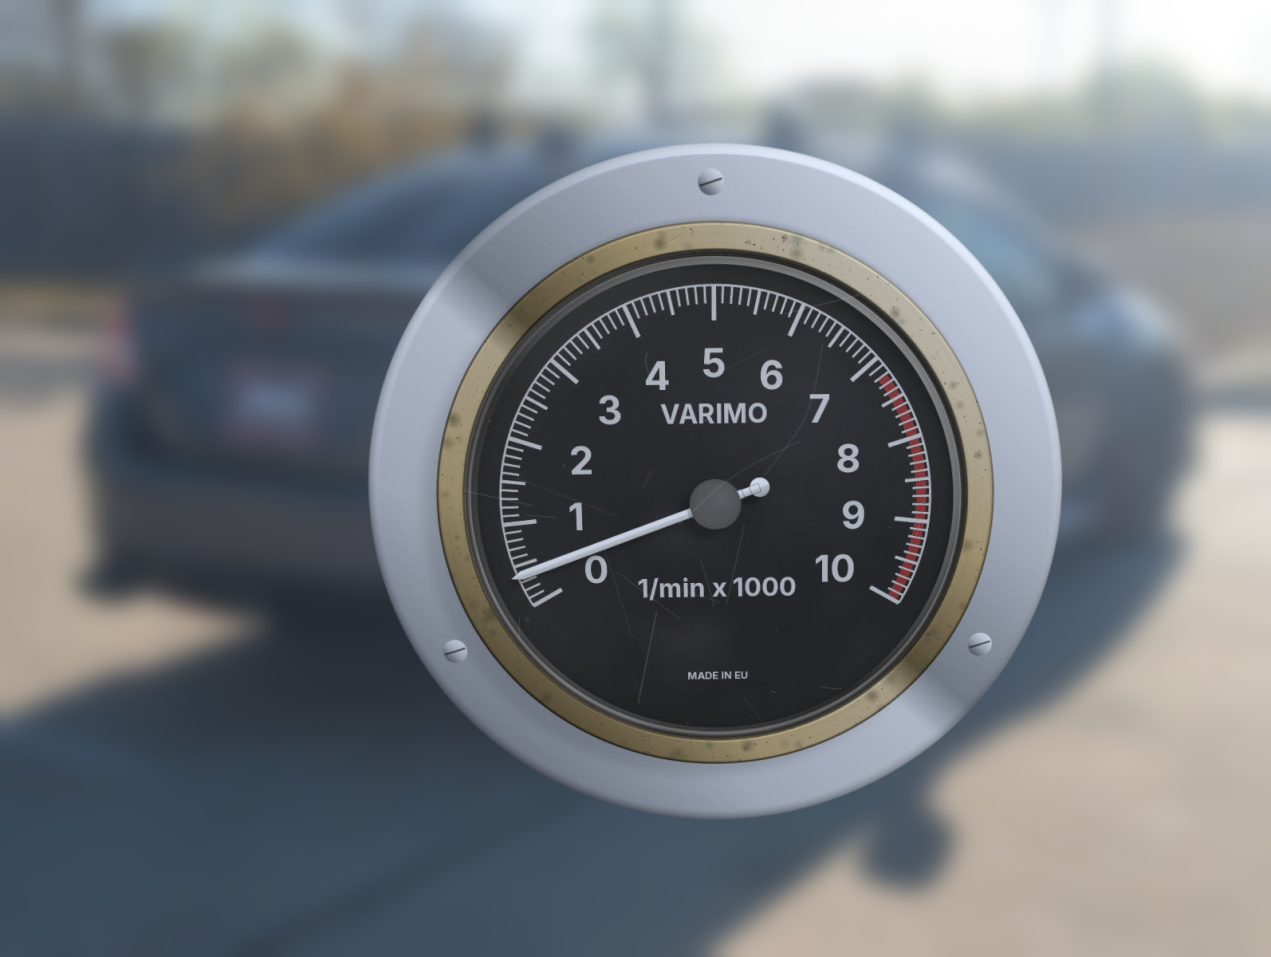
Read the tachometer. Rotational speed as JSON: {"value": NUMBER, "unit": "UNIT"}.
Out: {"value": 400, "unit": "rpm"}
